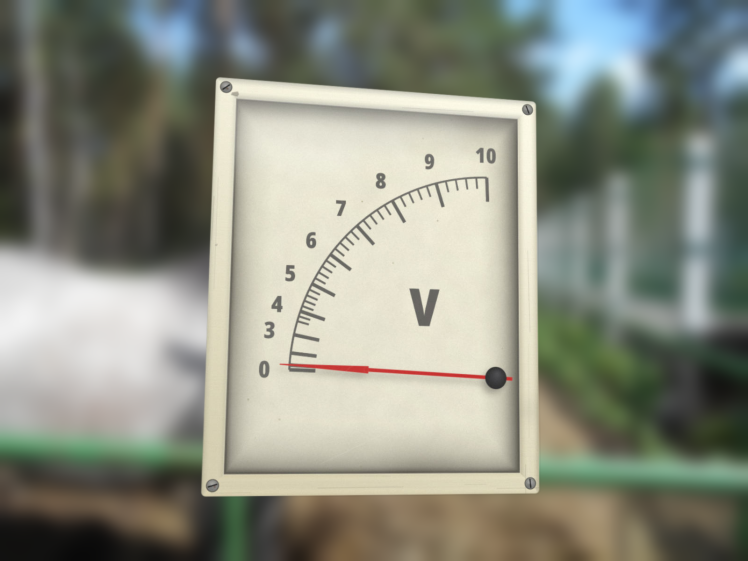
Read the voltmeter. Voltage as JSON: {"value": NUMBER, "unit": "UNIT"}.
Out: {"value": 1, "unit": "V"}
